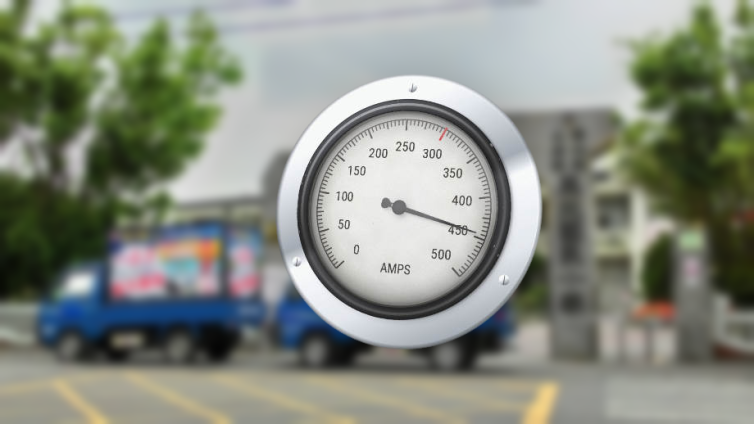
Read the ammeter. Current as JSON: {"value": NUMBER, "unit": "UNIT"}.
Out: {"value": 445, "unit": "A"}
